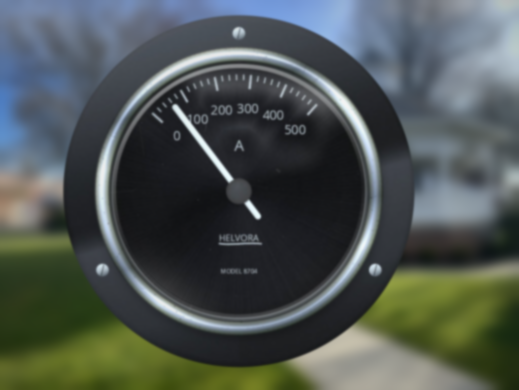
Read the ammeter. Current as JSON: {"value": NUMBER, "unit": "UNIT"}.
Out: {"value": 60, "unit": "A"}
